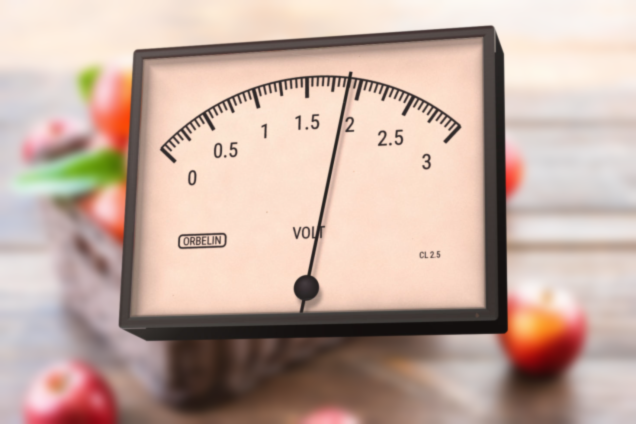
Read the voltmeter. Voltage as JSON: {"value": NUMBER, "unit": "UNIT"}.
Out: {"value": 1.9, "unit": "V"}
